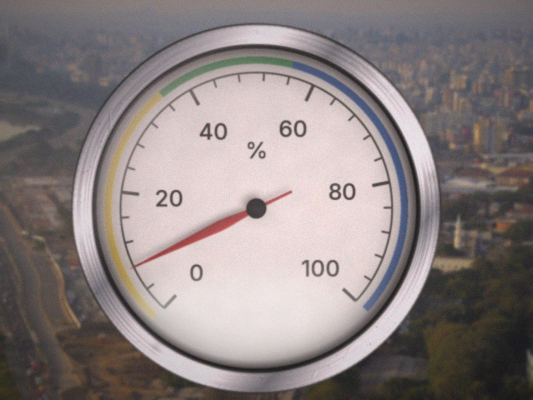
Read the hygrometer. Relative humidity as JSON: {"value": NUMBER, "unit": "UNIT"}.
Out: {"value": 8, "unit": "%"}
